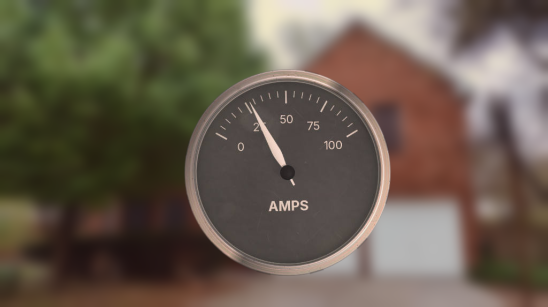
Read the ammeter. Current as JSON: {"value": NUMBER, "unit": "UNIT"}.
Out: {"value": 27.5, "unit": "A"}
